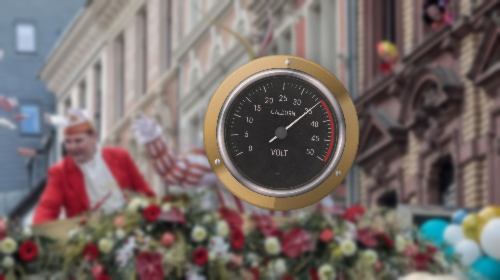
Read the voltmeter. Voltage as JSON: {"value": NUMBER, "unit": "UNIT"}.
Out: {"value": 35, "unit": "V"}
